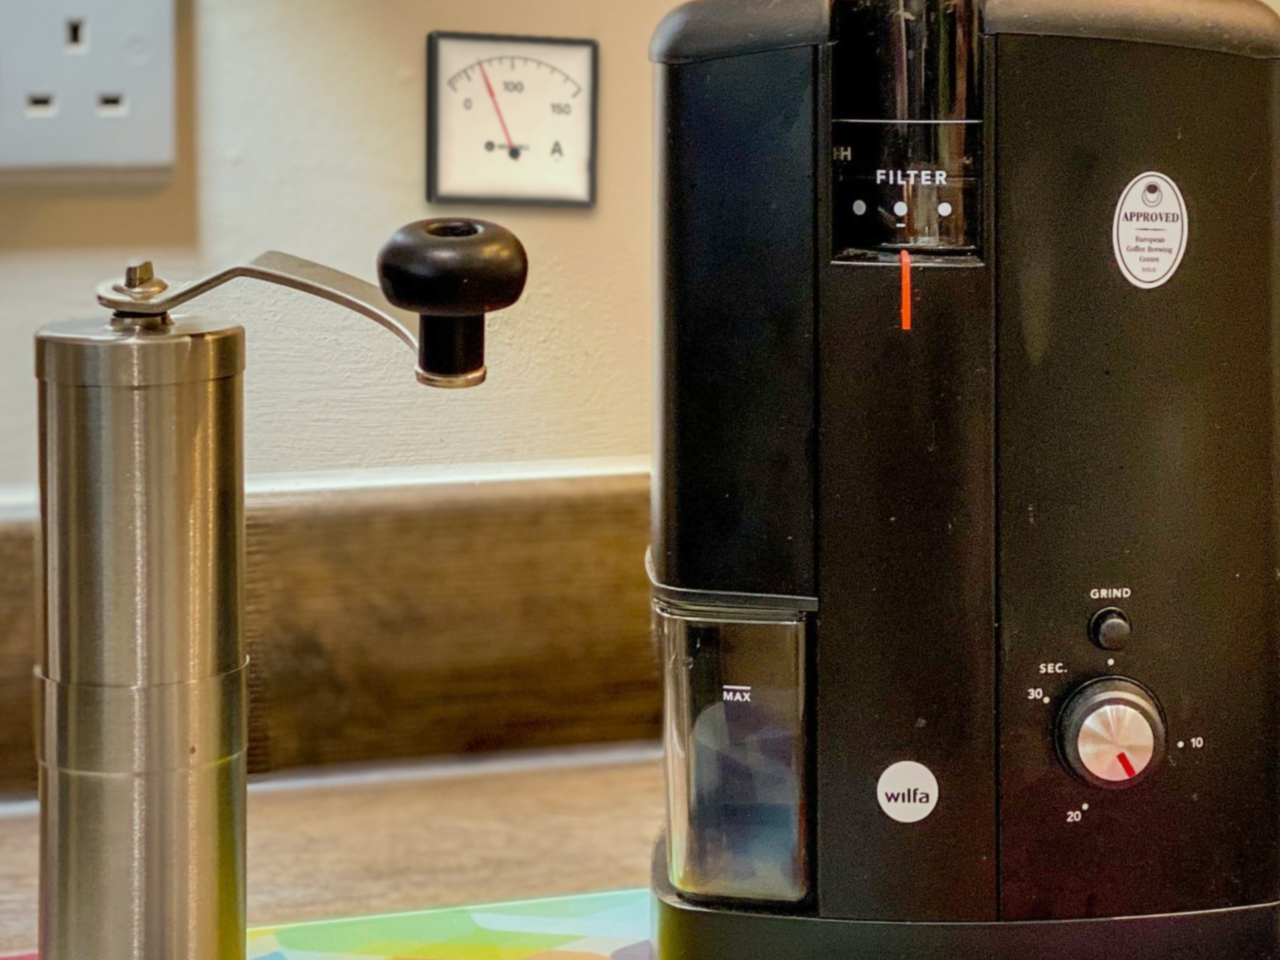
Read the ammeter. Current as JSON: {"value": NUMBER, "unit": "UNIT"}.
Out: {"value": 70, "unit": "A"}
